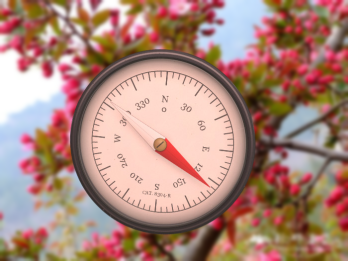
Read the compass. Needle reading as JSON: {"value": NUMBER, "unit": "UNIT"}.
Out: {"value": 125, "unit": "°"}
